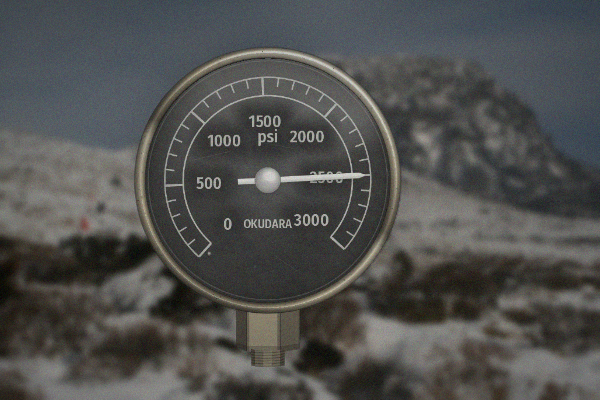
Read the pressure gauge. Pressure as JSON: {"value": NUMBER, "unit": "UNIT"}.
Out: {"value": 2500, "unit": "psi"}
